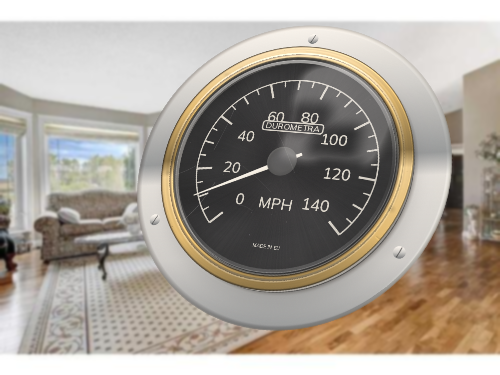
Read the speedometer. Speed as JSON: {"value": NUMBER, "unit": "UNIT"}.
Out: {"value": 10, "unit": "mph"}
